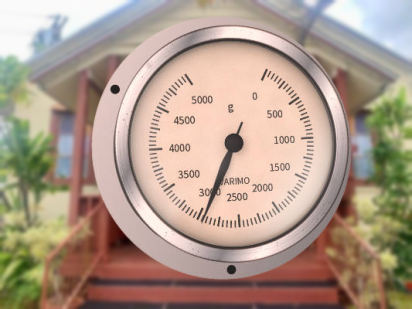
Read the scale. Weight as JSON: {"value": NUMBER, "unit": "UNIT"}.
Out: {"value": 2950, "unit": "g"}
